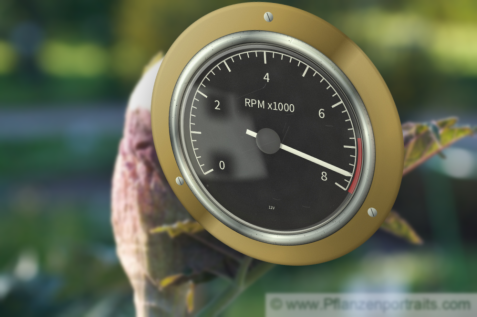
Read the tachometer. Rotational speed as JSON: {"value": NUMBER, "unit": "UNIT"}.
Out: {"value": 7600, "unit": "rpm"}
